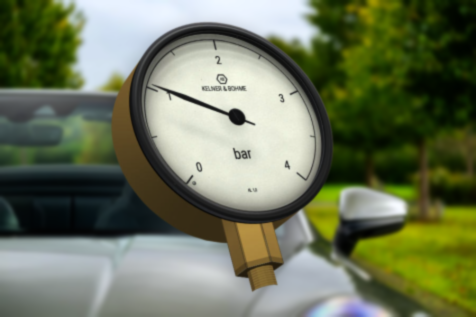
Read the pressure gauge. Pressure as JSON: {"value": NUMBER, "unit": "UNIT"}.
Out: {"value": 1, "unit": "bar"}
